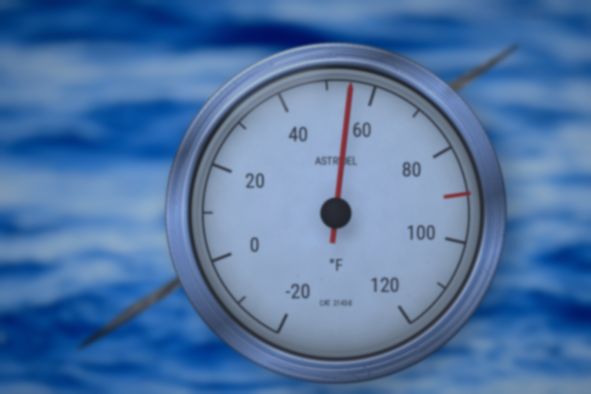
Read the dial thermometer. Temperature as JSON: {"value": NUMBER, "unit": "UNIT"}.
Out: {"value": 55, "unit": "°F"}
